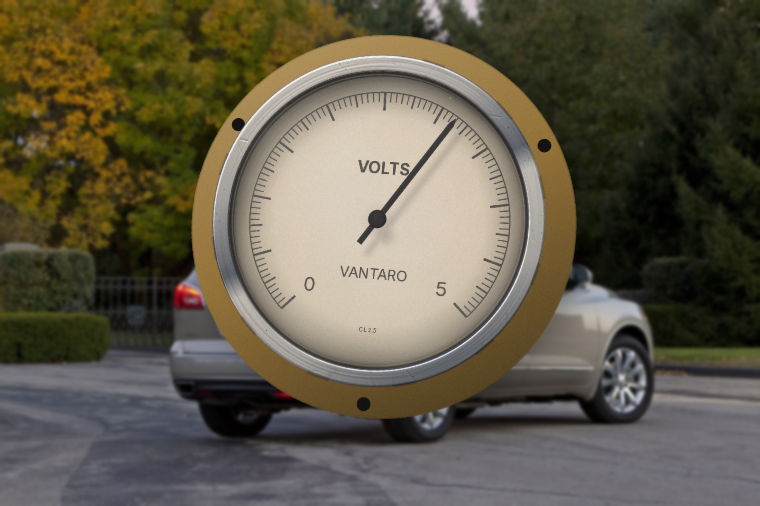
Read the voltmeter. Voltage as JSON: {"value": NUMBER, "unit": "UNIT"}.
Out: {"value": 3.15, "unit": "V"}
